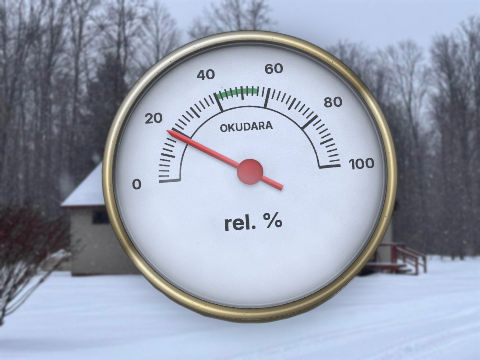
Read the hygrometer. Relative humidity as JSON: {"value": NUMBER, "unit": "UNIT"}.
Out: {"value": 18, "unit": "%"}
